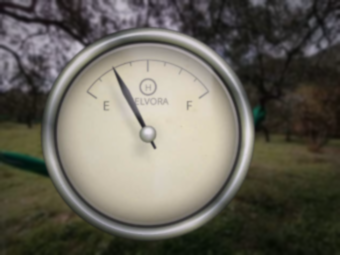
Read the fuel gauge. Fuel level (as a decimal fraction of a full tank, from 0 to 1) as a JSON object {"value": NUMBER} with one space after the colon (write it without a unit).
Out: {"value": 0.25}
